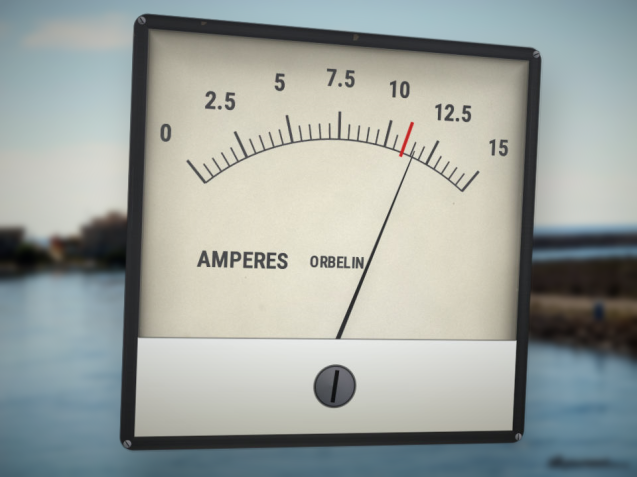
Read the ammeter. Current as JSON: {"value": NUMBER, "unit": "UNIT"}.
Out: {"value": 11.5, "unit": "A"}
